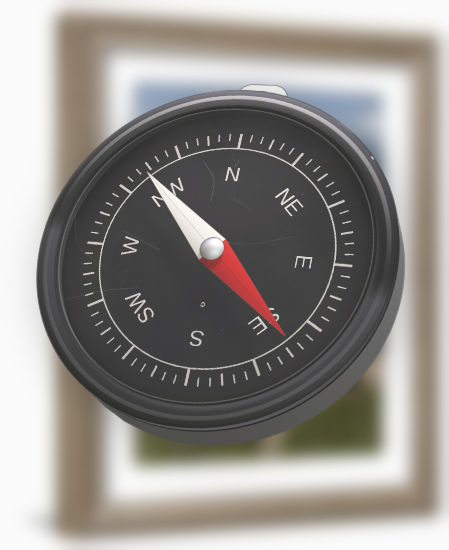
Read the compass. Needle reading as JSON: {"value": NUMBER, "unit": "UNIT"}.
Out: {"value": 132.5, "unit": "°"}
